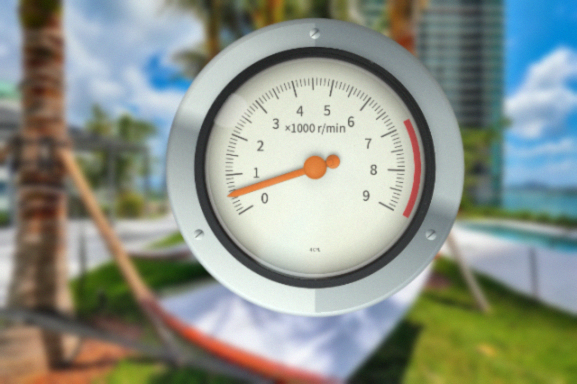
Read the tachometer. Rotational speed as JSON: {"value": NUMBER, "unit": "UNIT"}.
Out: {"value": 500, "unit": "rpm"}
